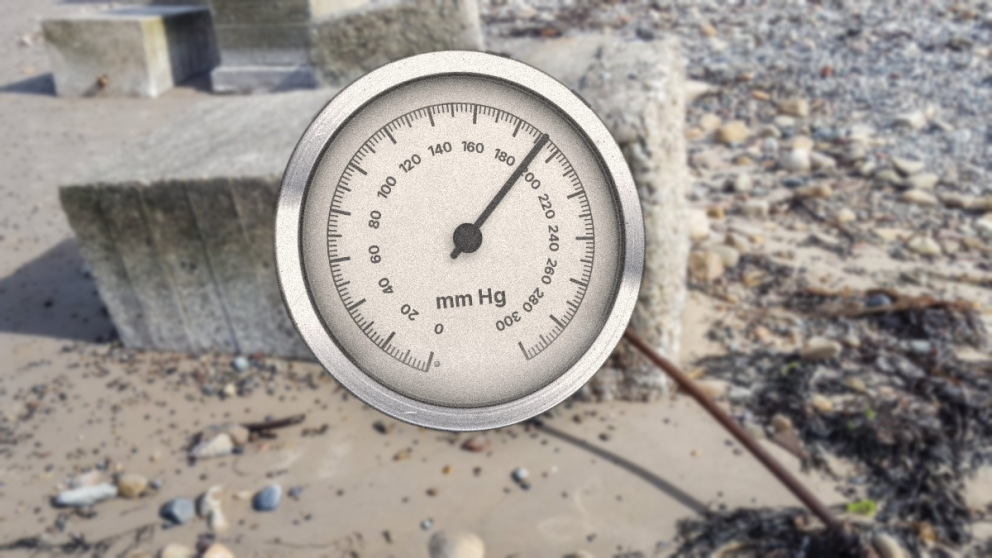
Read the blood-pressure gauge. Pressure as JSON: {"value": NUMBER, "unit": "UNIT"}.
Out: {"value": 192, "unit": "mmHg"}
